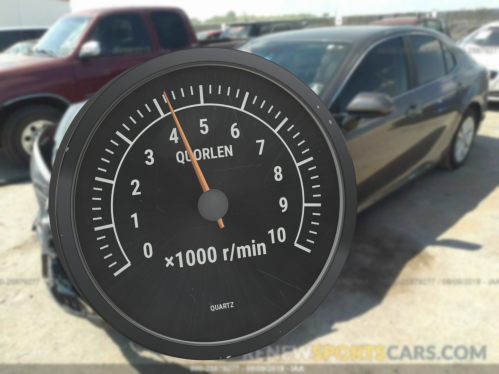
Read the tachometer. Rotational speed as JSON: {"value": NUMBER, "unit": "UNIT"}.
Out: {"value": 4200, "unit": "rpm"}
